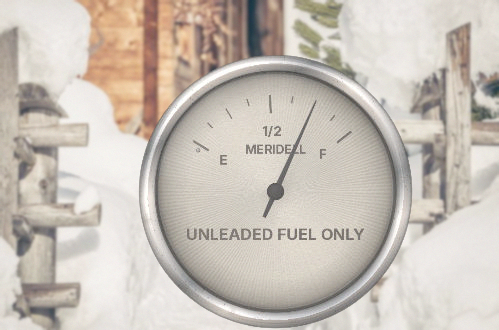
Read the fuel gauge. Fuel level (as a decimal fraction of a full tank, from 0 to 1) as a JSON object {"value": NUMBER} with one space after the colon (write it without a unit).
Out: {"value": 0.75}
